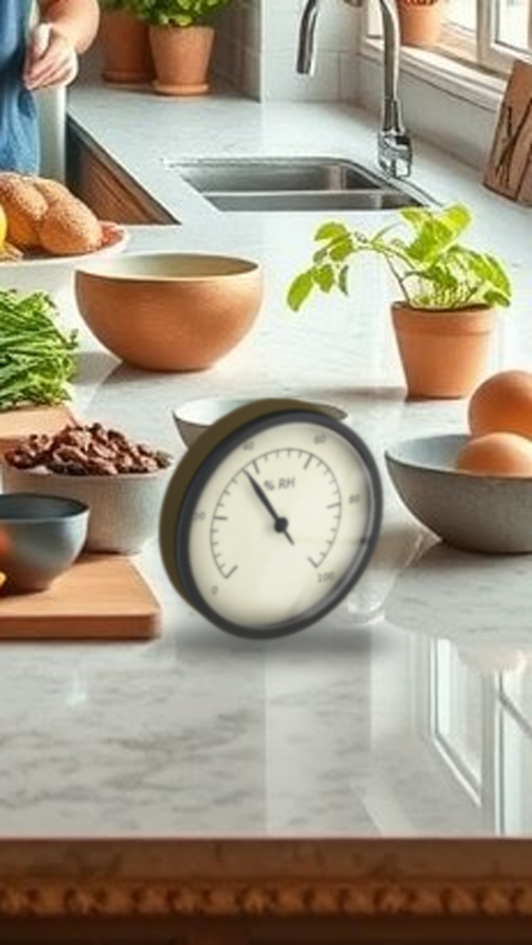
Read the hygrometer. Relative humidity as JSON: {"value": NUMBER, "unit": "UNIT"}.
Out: {"value": 36, "unit": "%"}
